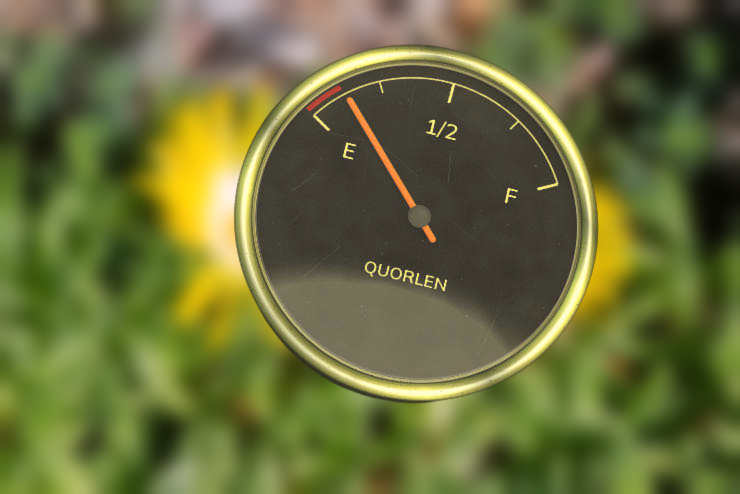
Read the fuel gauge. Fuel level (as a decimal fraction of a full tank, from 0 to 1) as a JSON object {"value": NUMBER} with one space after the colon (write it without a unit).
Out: {"value": 0.125}
